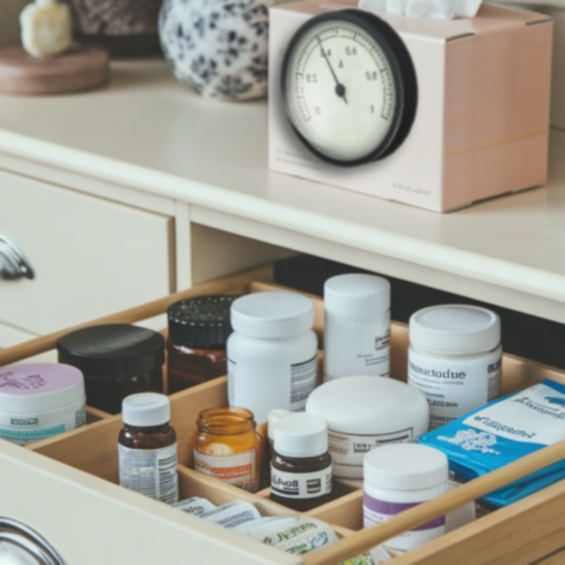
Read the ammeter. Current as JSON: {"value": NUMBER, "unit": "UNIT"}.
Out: {"value": 0.4, "unit": "A"}
